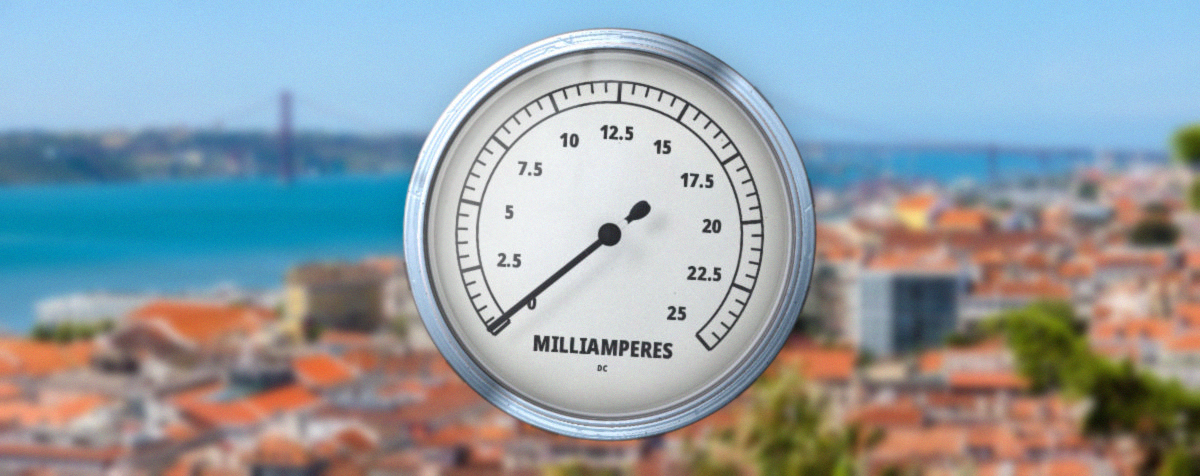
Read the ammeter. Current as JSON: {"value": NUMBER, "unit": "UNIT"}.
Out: {"value": 0.25, "unit": "mA"}
